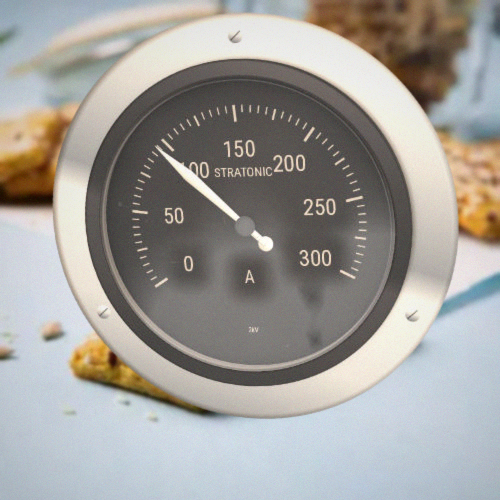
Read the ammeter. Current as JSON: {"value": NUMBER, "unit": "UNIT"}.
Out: {"value": 95, "unit": "A"}
